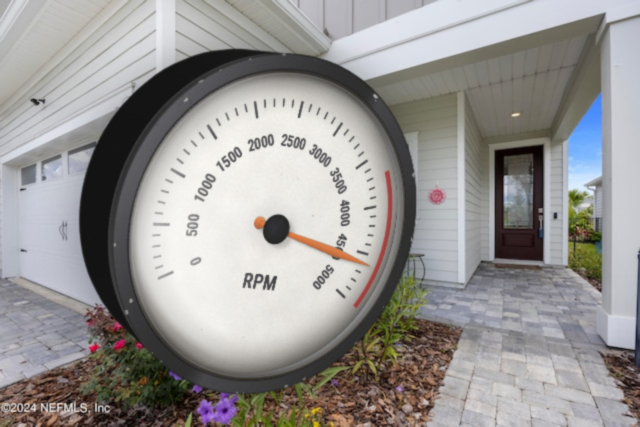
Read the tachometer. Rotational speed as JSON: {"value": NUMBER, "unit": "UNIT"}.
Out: {"value": 4600, "unit": "rpm"}
